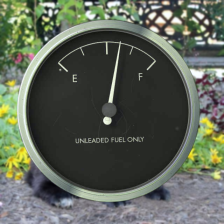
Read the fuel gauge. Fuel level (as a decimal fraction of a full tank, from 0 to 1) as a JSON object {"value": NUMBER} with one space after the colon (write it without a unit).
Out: {"value": 0.625}
